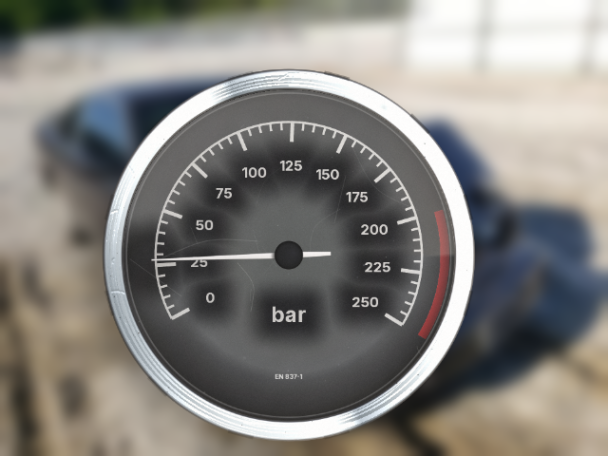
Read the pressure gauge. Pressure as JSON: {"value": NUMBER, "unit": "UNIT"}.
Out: {"value": 27.5, "unit": "bar"}
